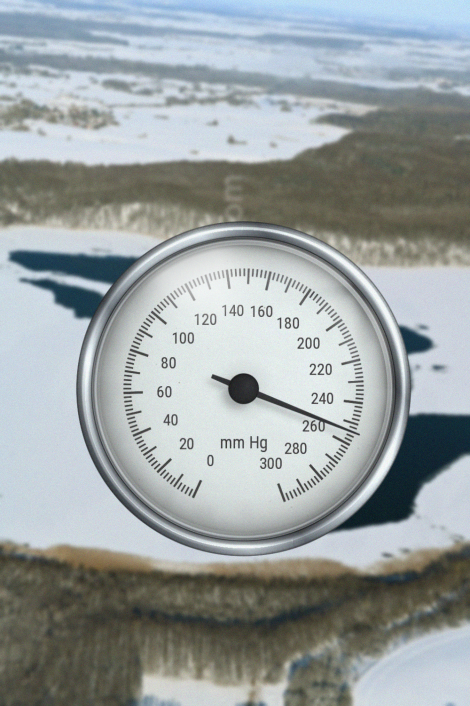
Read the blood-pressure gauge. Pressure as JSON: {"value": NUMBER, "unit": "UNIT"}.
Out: {"value": 254, "unit": "mmHg"}
